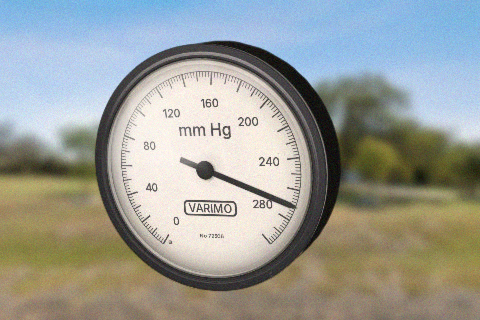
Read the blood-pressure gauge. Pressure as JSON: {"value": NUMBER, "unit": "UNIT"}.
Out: {"value": 270, "unit": "mmHg"}
